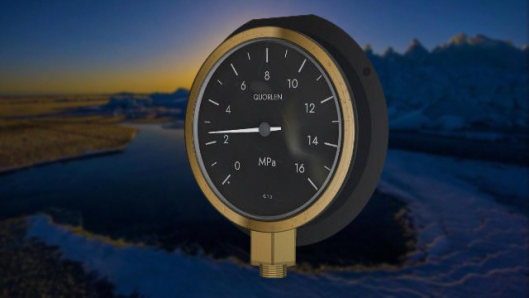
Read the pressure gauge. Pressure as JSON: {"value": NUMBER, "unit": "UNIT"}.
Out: {"value": 2.5, "unit": "MPa"}
